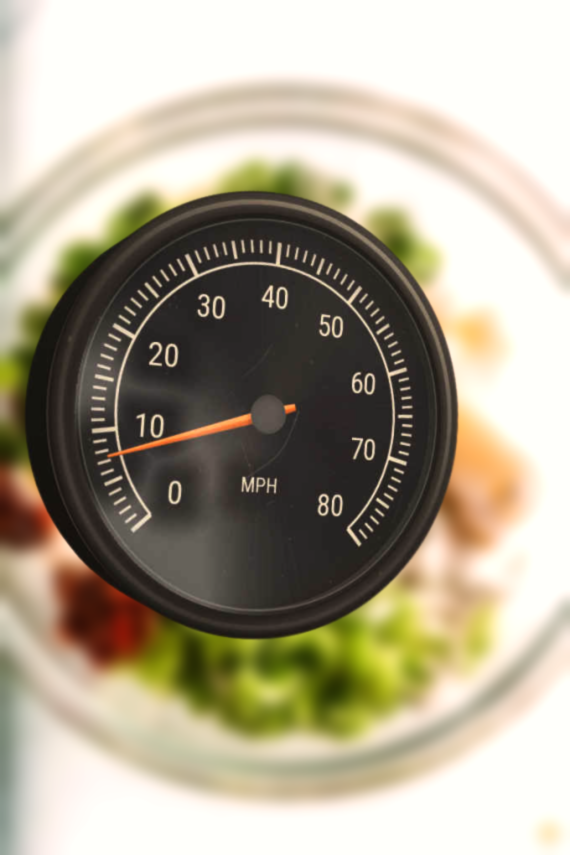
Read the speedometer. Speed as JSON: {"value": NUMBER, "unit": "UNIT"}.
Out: {"value": 7.5, "unit": "mph"}
